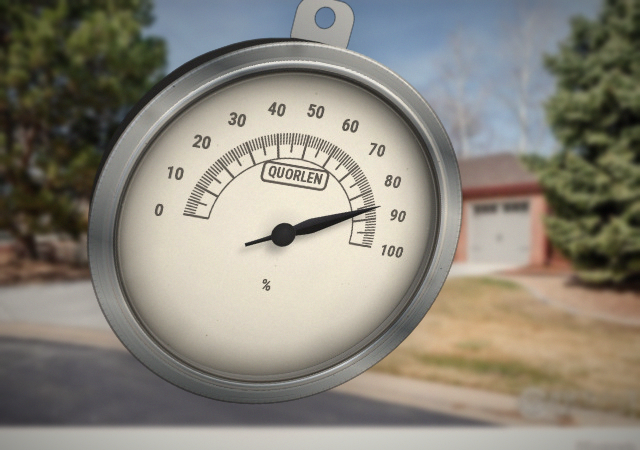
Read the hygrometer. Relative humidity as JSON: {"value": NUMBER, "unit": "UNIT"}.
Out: {"value": 85, "unit": "%"}
